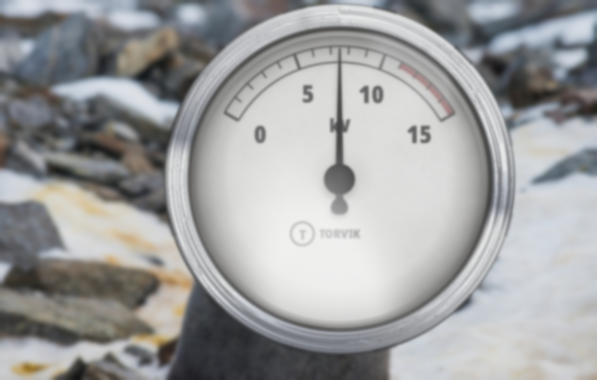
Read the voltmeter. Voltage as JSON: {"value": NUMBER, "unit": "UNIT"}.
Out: {"value": 7.5, "unit": "kV"}
